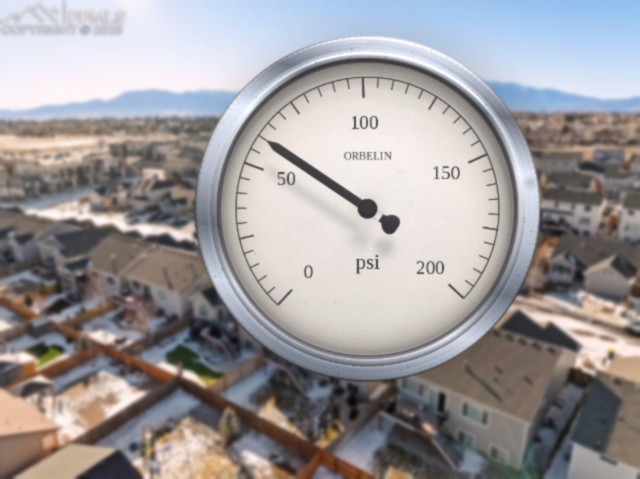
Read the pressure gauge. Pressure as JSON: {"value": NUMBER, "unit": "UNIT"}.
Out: {"value": 60, "unit": "psi"}
